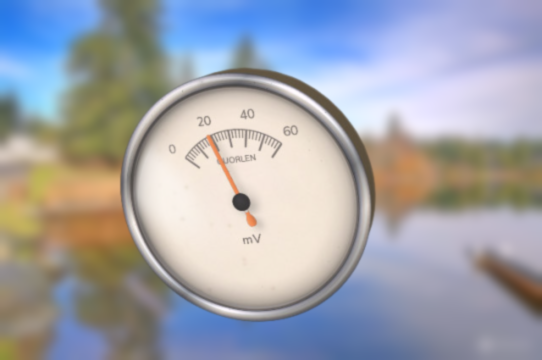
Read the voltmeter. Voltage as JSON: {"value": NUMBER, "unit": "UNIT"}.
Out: {"value": 20, "unit": "mV"}
